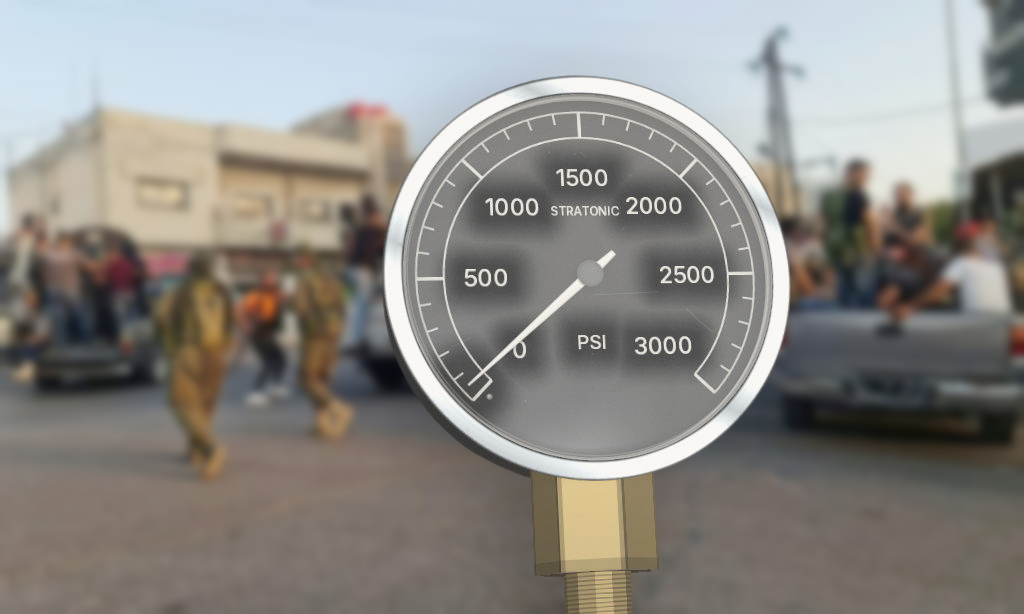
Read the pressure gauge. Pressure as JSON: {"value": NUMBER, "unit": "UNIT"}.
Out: {"value": 50, "unit": "psi"}
